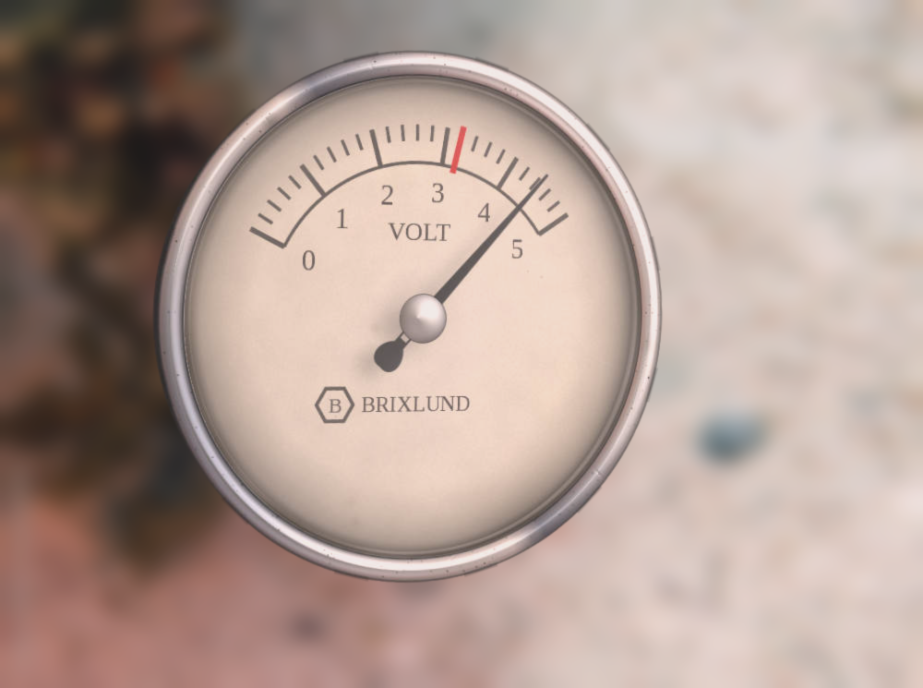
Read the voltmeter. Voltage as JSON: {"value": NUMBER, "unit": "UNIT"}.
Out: {"value": 4.4, "unit": "V"}
